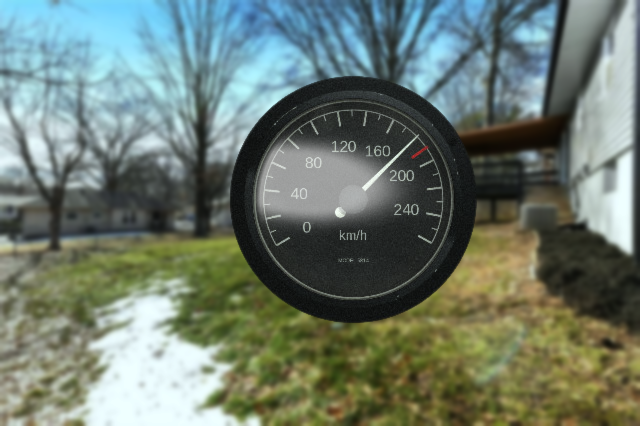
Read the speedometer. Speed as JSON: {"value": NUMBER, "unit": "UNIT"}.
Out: {"value": 180, "unit": "km/h"}
